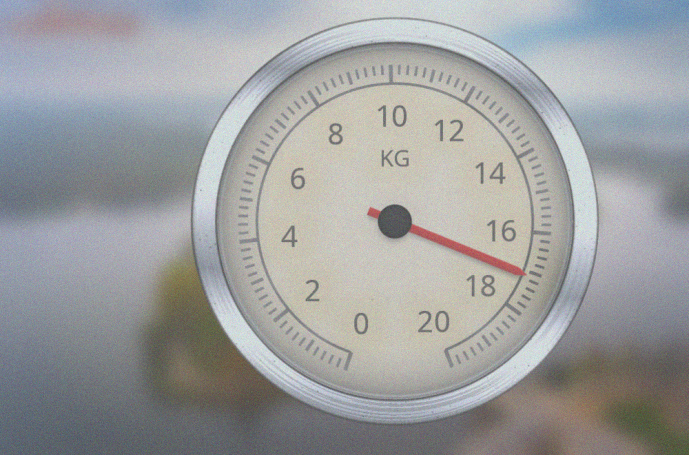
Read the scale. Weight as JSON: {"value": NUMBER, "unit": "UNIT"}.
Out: {"value": 17.1, "unit": "kg"}
